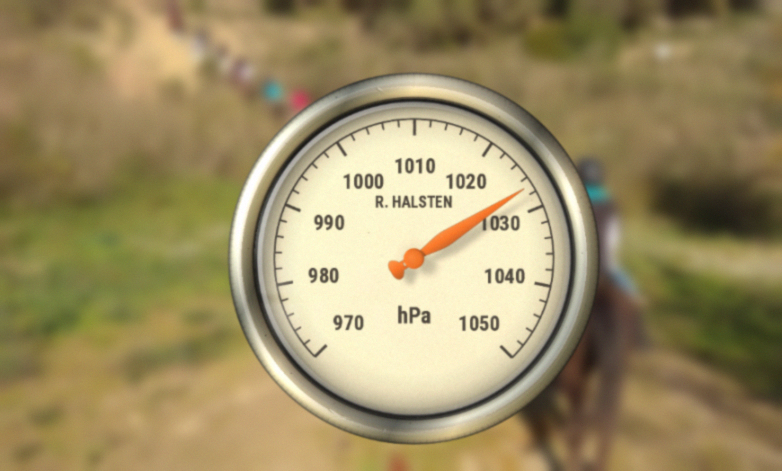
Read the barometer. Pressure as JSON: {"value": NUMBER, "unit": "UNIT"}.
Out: {"value": 1027, "unit": "hPa"}
